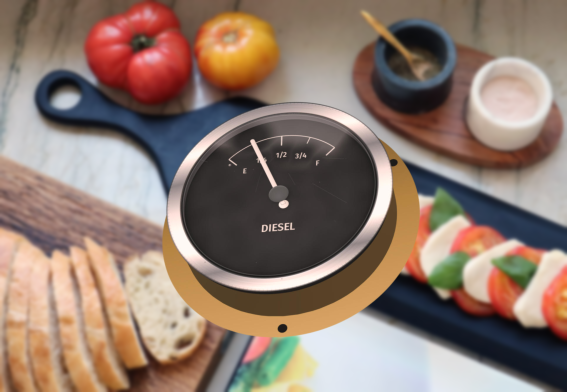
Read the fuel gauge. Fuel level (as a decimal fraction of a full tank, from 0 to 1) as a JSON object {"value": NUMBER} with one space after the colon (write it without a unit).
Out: {"value": 0.25}
